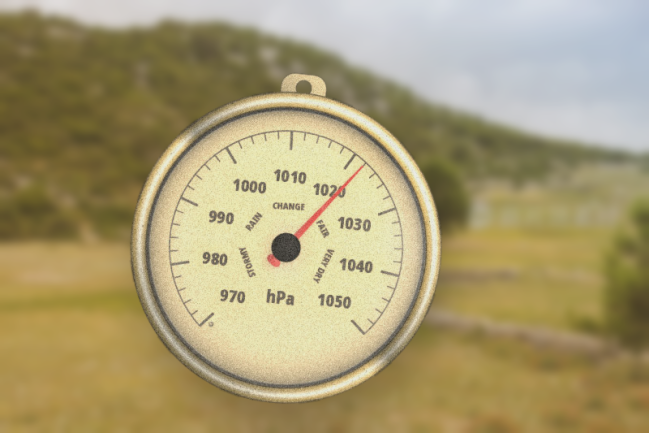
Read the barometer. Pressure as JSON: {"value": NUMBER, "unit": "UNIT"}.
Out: {"value": 1022, "unit": "hPa"}
